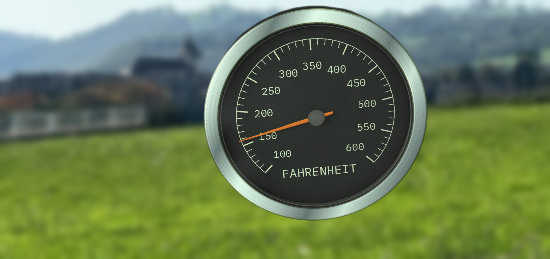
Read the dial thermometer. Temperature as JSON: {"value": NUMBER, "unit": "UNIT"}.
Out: {"value": 160, "unit": "°F"}
